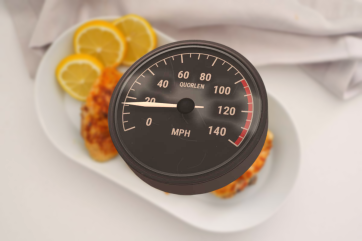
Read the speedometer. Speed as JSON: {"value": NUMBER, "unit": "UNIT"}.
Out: {"value": 15, "unit": "mph"}
